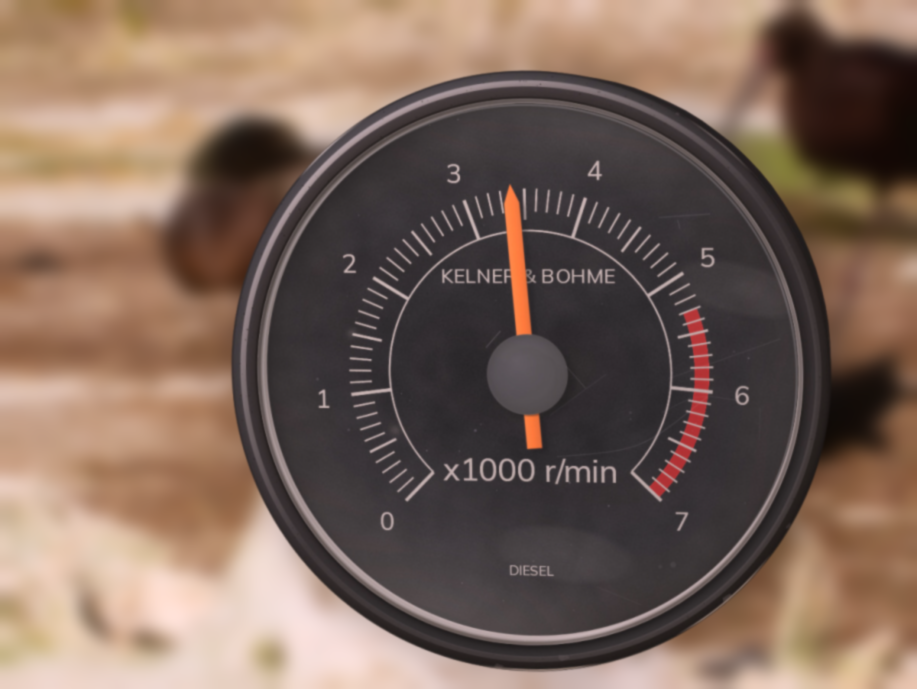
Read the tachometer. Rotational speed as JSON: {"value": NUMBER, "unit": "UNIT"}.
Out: {"value": 3400, "unit": "rpm"}
